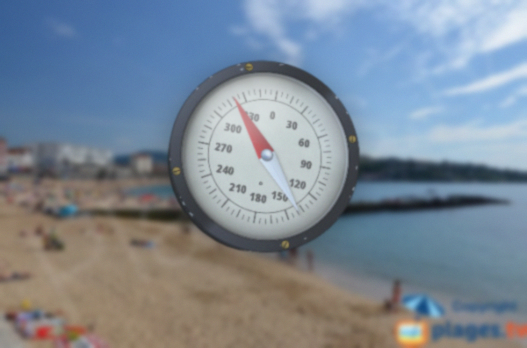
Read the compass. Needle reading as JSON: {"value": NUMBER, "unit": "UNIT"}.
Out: {"value": 320, "unit": "°"}
